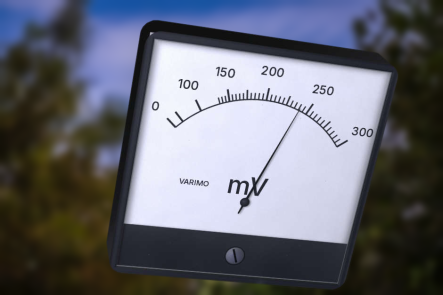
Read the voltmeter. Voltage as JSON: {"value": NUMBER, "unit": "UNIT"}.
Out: {"value": 240, "unit": "mV"}
